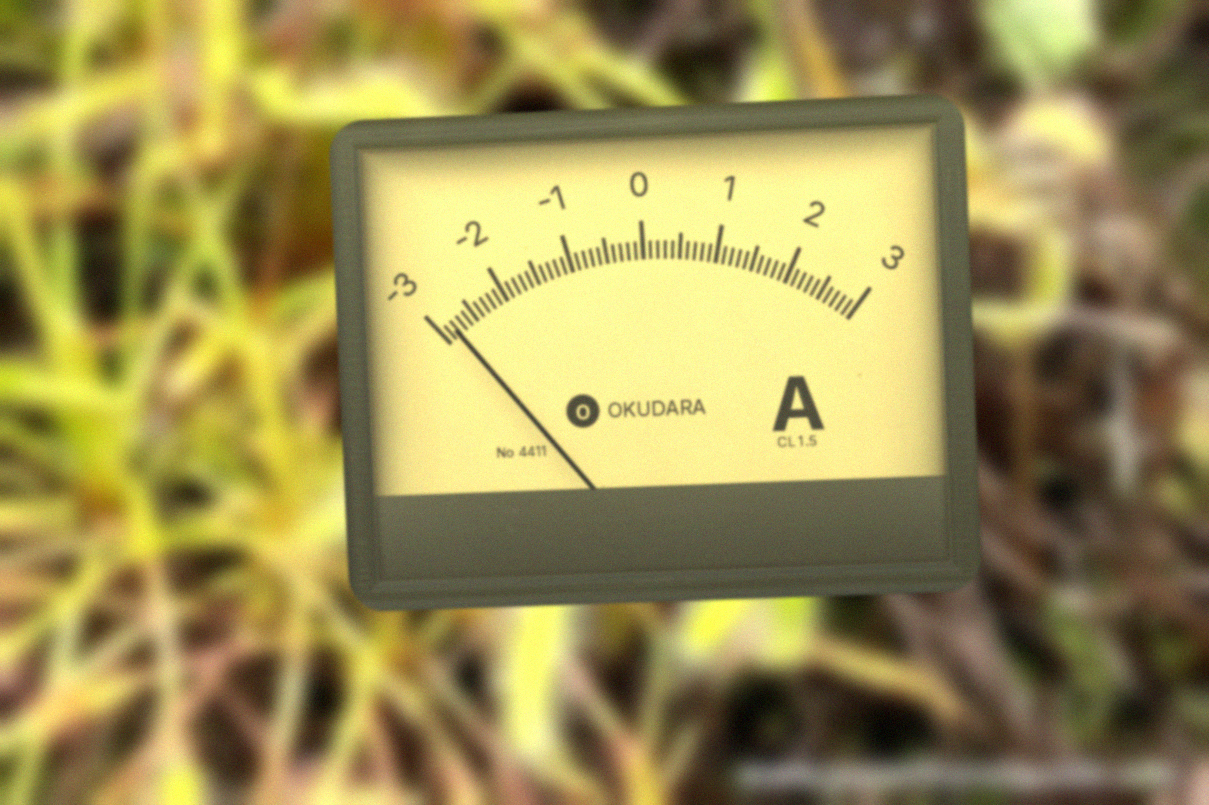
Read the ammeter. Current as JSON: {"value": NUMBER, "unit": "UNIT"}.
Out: {"value": -2.8, "unit": "A"}
